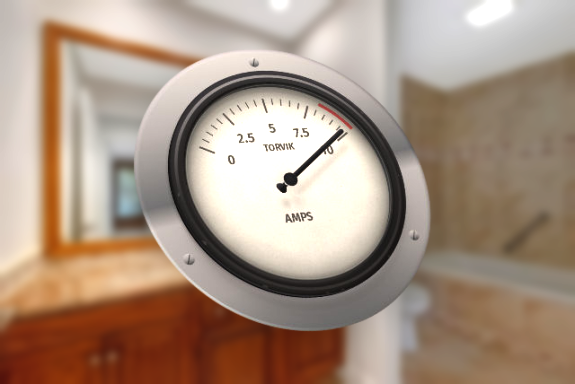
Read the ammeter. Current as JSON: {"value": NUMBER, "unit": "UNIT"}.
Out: {"value": 9.75, "unit": "A"}
